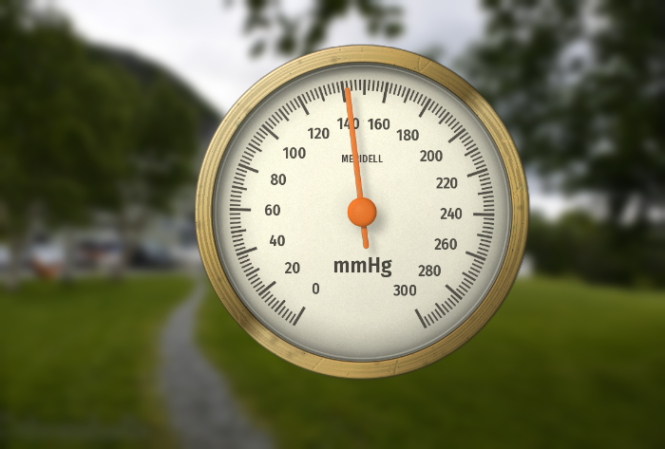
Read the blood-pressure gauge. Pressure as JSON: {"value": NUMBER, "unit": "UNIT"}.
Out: {"value": 142, "unit": "mmHg"}
